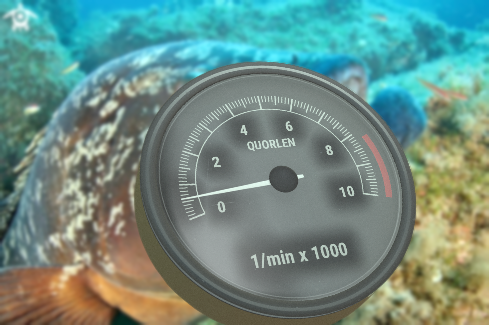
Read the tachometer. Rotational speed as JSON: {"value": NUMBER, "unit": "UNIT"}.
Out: {"value": 500, "unit": "rpm"}
